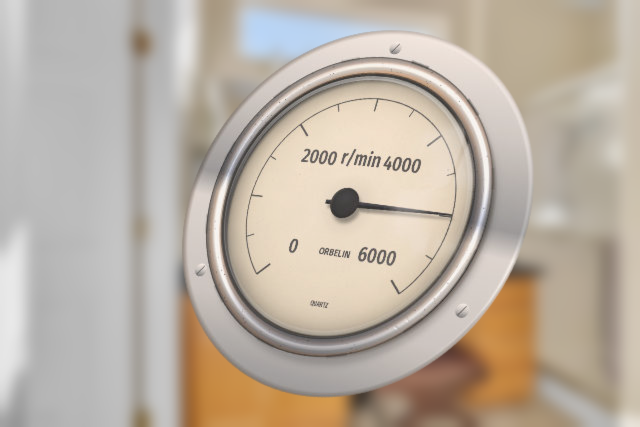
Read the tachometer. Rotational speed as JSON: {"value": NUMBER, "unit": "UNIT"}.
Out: {"value": 5000, "unit": "rpm"}
